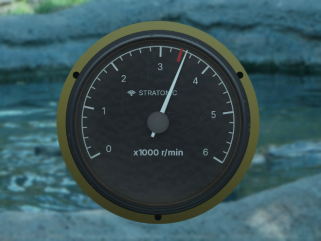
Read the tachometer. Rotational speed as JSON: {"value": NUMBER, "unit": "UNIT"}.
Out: {"value": 3500, "unit": "rpm"}
